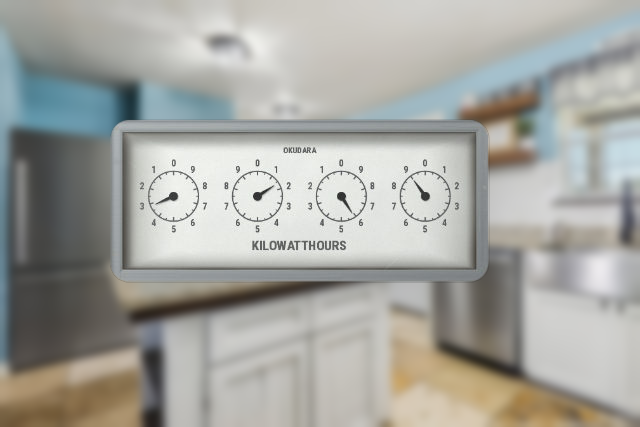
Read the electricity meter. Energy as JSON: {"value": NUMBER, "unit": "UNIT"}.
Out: {"value": 3159, "unit": "kWh"}
